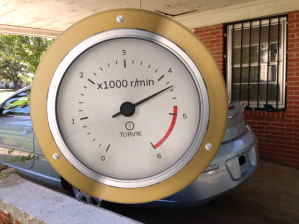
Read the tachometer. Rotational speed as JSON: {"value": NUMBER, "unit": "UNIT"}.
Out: {"value": 4300, "unit": "rpm"}
